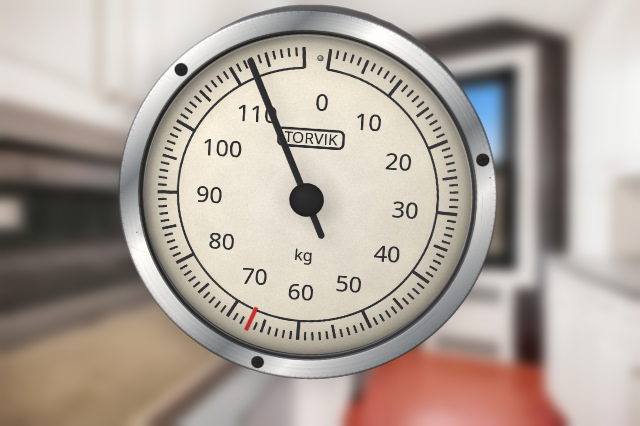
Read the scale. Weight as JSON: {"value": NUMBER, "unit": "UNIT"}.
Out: {"value": 113, "unit": "kg"}
